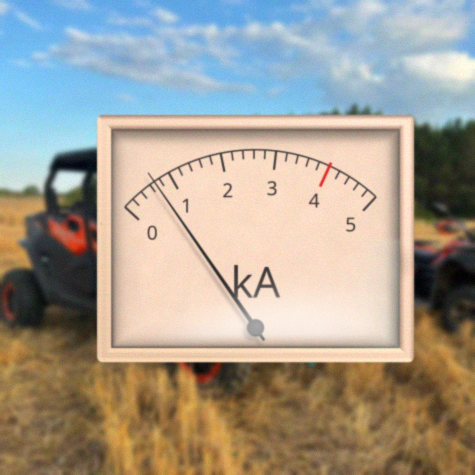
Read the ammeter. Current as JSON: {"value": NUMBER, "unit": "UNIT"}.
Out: {"value": 0.7, "unit": "kA"}
